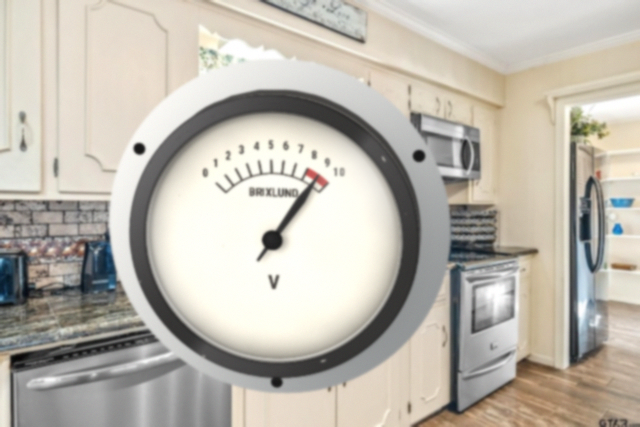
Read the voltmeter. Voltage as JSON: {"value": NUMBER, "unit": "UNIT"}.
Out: {"value": 9, "unit": "V"}
